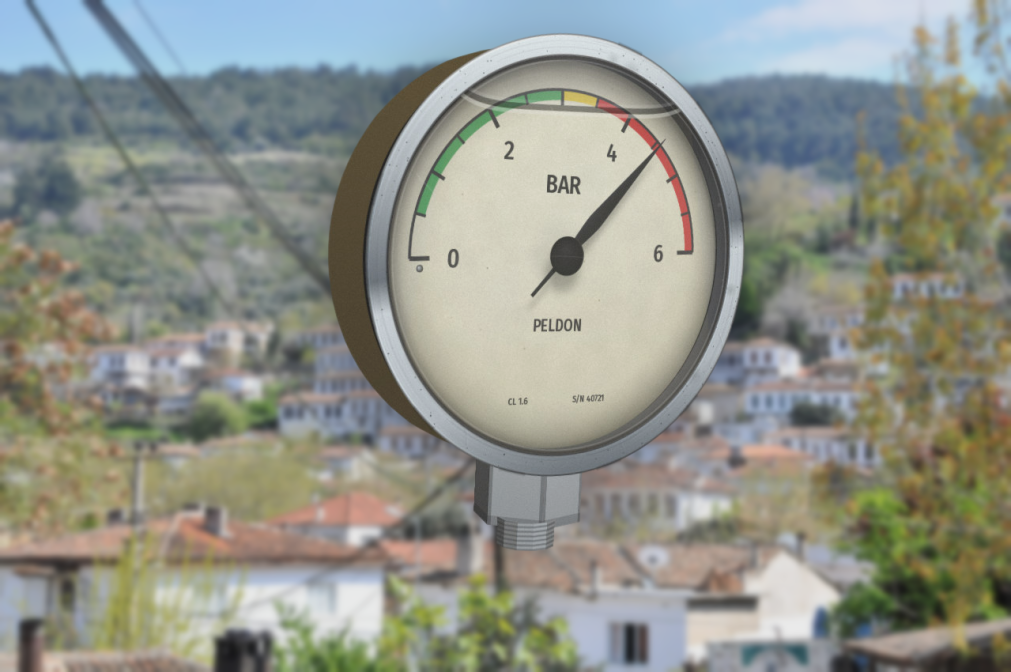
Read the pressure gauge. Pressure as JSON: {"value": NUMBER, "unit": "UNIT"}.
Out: {"value": 4.5, "unit": "bar"}
